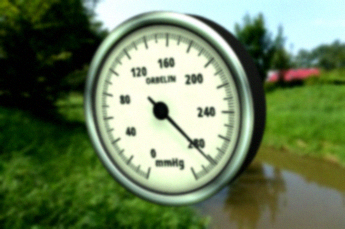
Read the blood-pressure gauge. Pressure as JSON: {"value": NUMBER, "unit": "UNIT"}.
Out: {"value": 280, "unit": "mmHg"}
